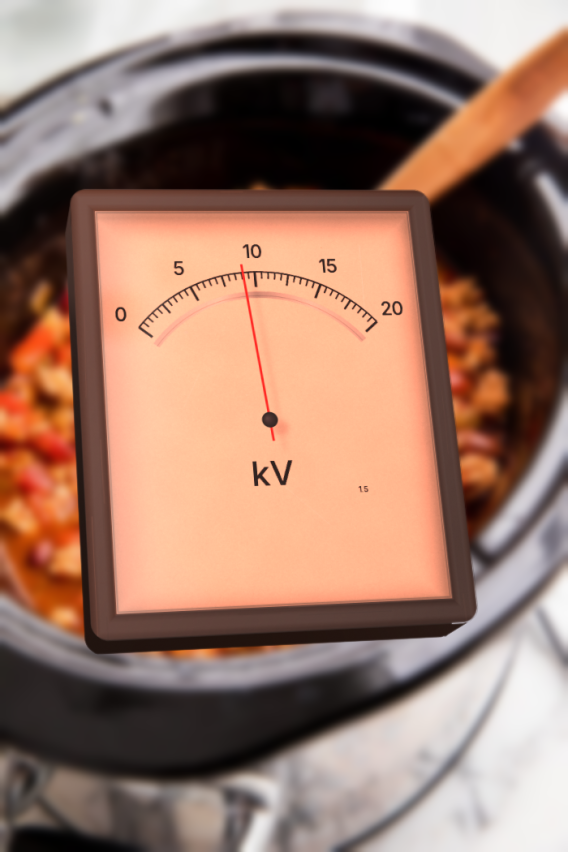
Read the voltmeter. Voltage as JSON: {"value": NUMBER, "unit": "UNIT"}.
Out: {"value": 9, "unit": "kV"}
